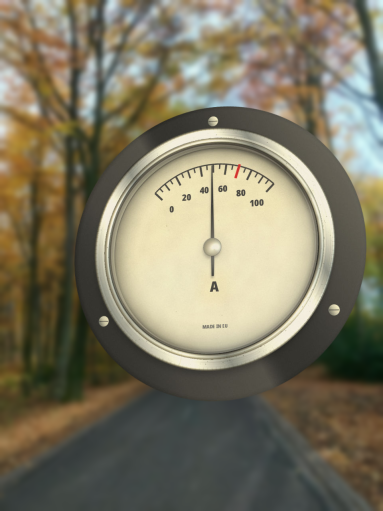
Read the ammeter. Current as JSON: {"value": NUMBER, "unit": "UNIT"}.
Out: {"value": 50, "unit": "A"}
